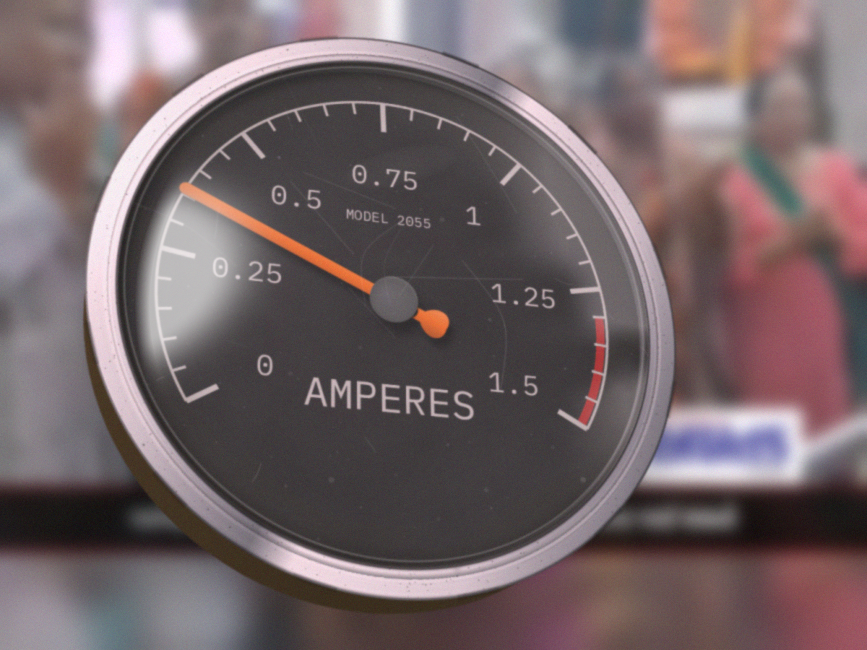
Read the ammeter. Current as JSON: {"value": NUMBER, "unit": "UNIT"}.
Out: {"value": 0.35, "unit": "A"}
